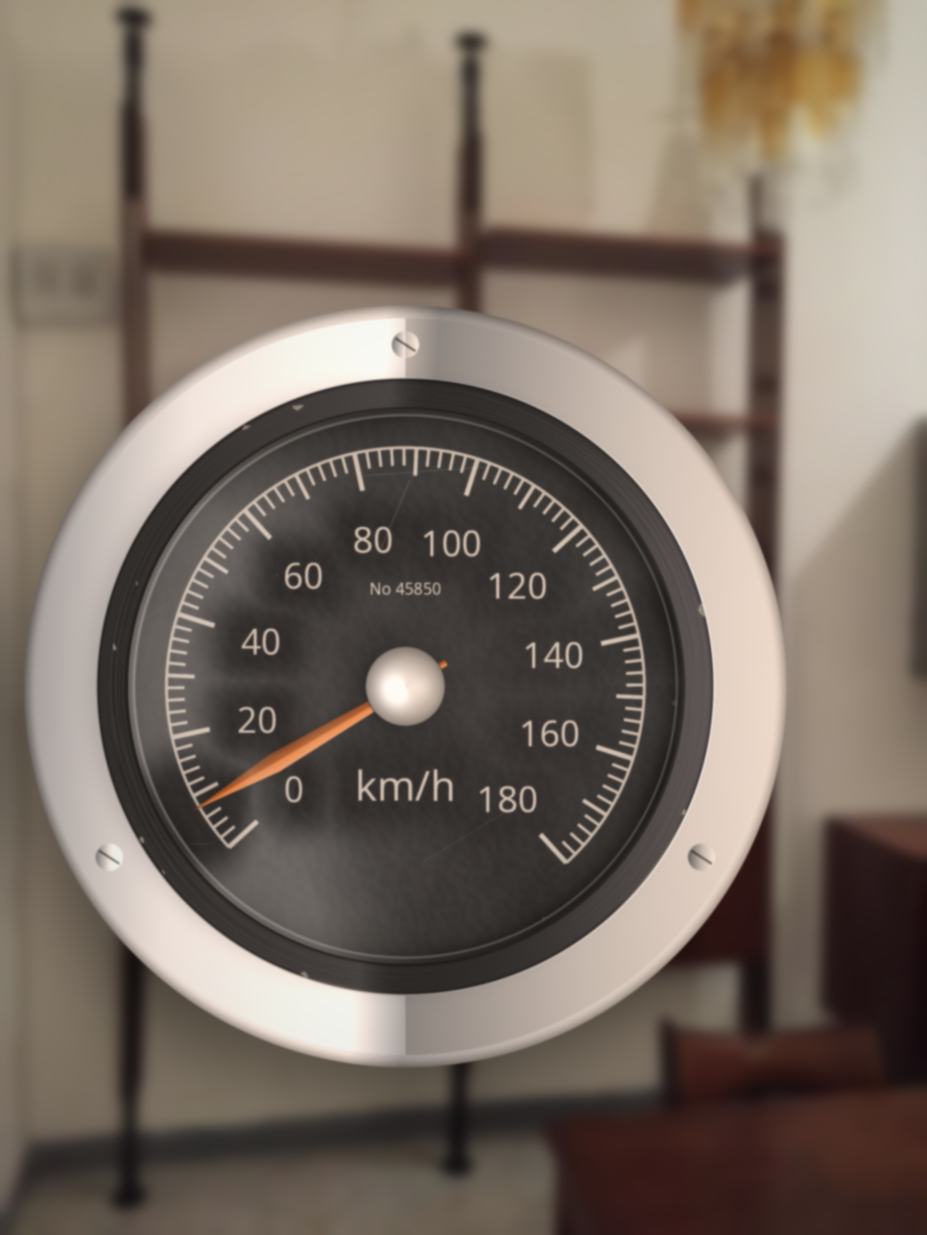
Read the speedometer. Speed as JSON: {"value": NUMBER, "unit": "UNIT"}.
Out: {"value": 8, "unit": "km/h"}
